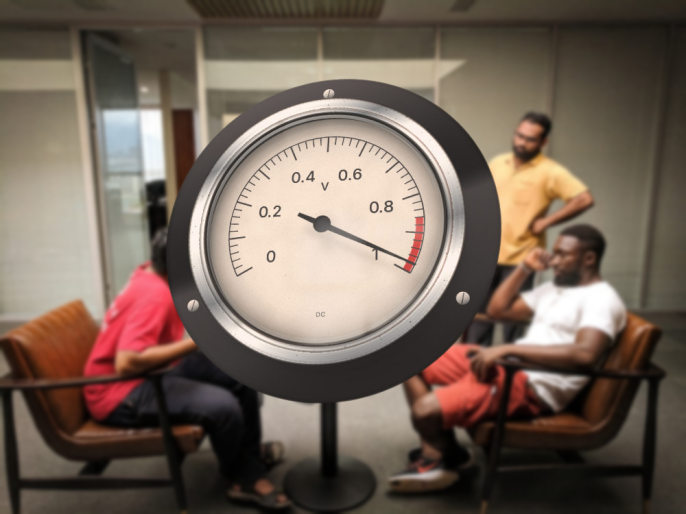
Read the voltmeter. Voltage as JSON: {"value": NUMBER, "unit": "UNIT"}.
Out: {"value": 0.98, "unit": "V"}
